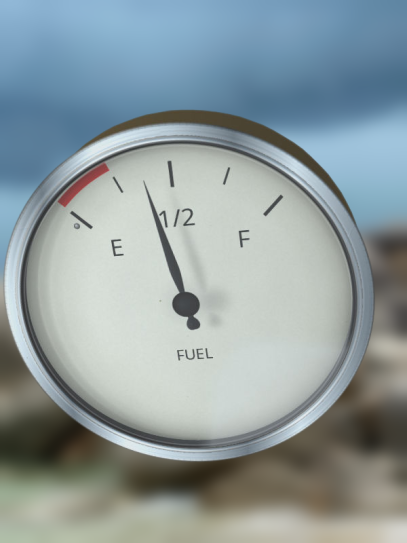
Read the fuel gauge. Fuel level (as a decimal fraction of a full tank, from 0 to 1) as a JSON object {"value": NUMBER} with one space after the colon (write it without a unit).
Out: {"value": 0.375}
